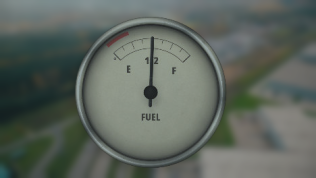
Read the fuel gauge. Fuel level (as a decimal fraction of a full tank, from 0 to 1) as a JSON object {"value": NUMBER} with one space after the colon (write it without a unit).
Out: {"value": 0.5}
